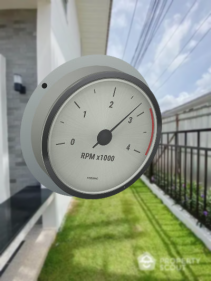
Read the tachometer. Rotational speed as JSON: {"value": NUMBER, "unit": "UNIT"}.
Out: {"value": 2750, "unit": "rpm"}
